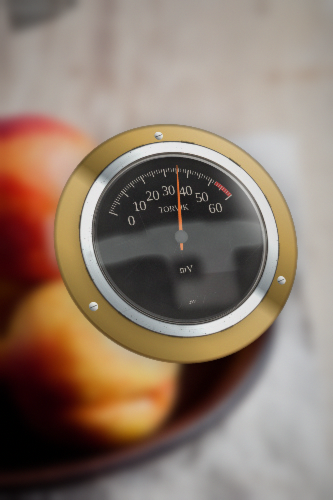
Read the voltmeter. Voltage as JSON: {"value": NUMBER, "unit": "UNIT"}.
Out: {"value": 35, "unit": "mV"}
